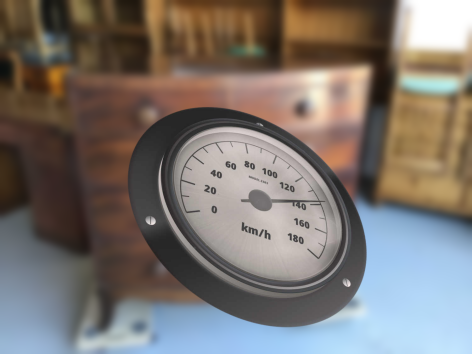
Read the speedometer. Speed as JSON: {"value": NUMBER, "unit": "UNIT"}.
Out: {"value": 140, "unit": "km/h"}
